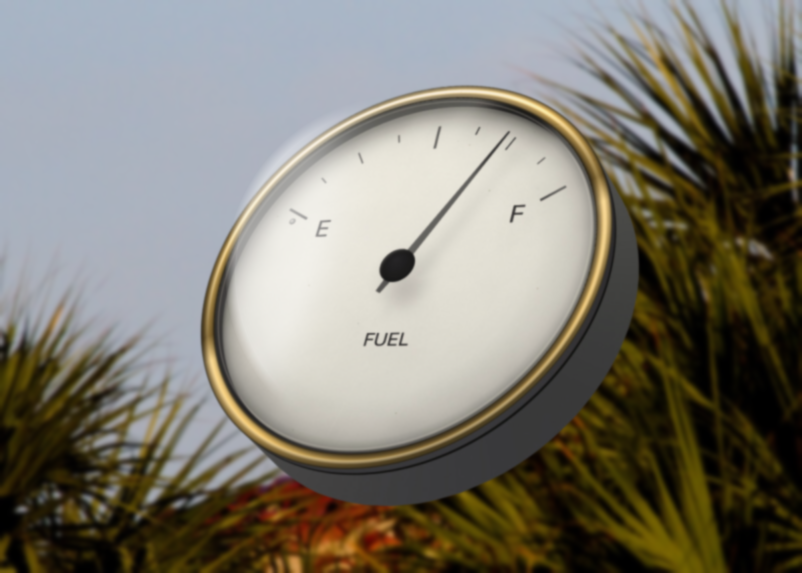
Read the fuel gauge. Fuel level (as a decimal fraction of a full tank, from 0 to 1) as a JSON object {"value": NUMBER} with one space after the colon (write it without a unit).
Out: {"value": 0.75}
